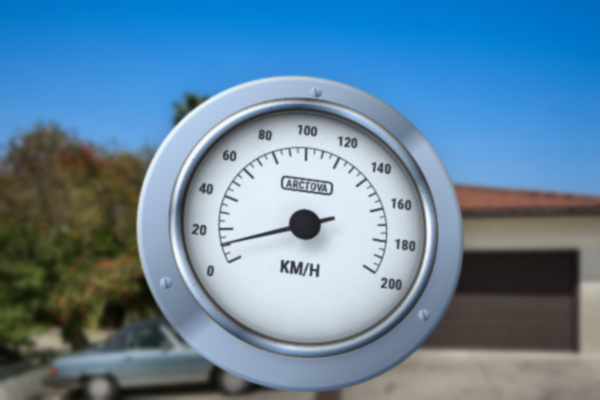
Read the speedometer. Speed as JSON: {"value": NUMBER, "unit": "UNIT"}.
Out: {"value": 10, "unit": "km/h"}
